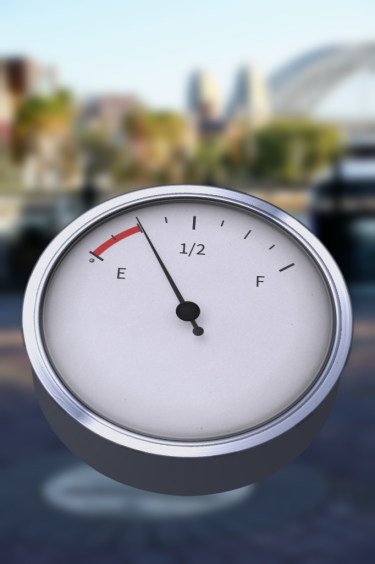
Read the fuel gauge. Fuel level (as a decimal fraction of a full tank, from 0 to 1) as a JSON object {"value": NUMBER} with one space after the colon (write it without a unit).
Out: {"value": 0.25}
